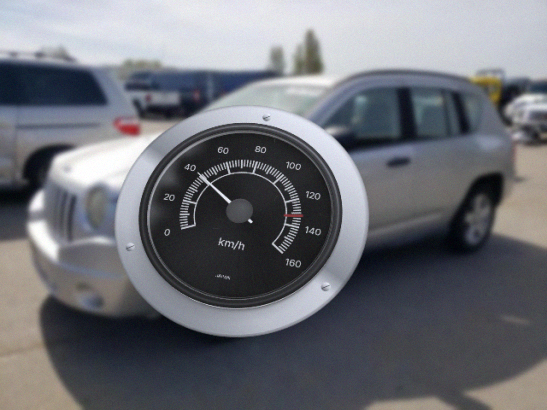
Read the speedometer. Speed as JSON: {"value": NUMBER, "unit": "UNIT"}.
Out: {"value": 40, "unit": "km/h"}
